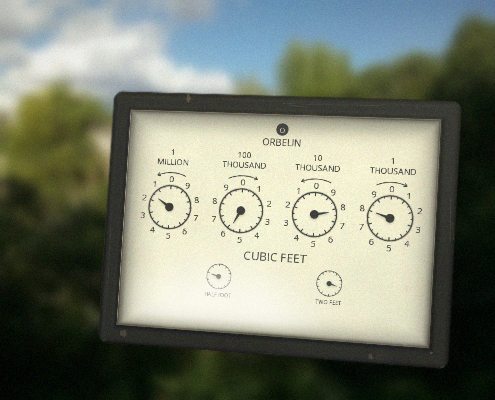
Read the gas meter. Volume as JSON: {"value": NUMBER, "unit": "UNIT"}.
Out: {"value": 157800, "unit": "ft³"}
